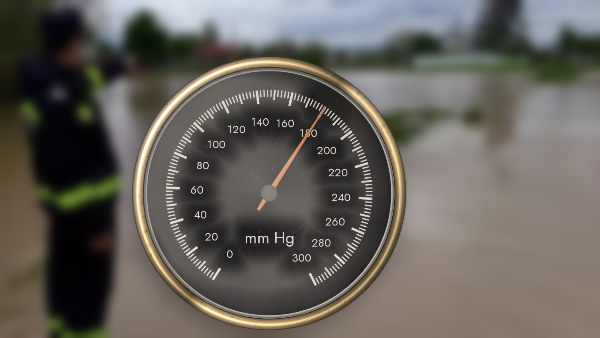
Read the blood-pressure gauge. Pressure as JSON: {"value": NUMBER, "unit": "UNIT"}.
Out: {"value": 180, "unit": "mmHg"}
